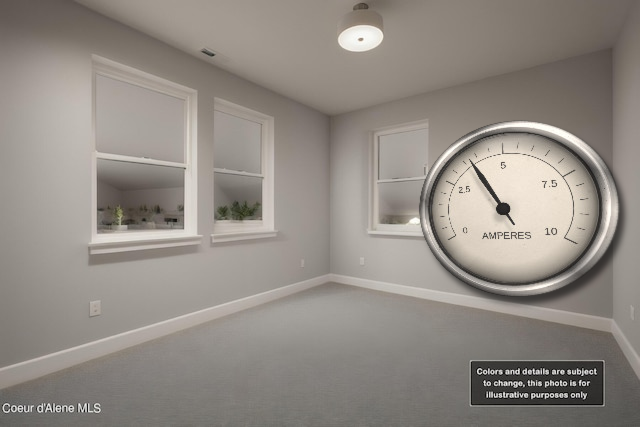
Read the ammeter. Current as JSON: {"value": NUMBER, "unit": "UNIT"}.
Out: {"value": 3.75, "unit": "A"}
